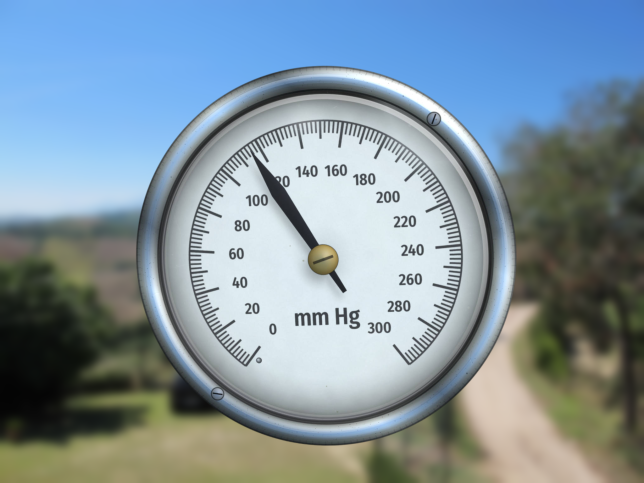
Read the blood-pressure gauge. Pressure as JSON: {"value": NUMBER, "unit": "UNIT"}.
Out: {"value": 116, "unit": "mmHg"}
